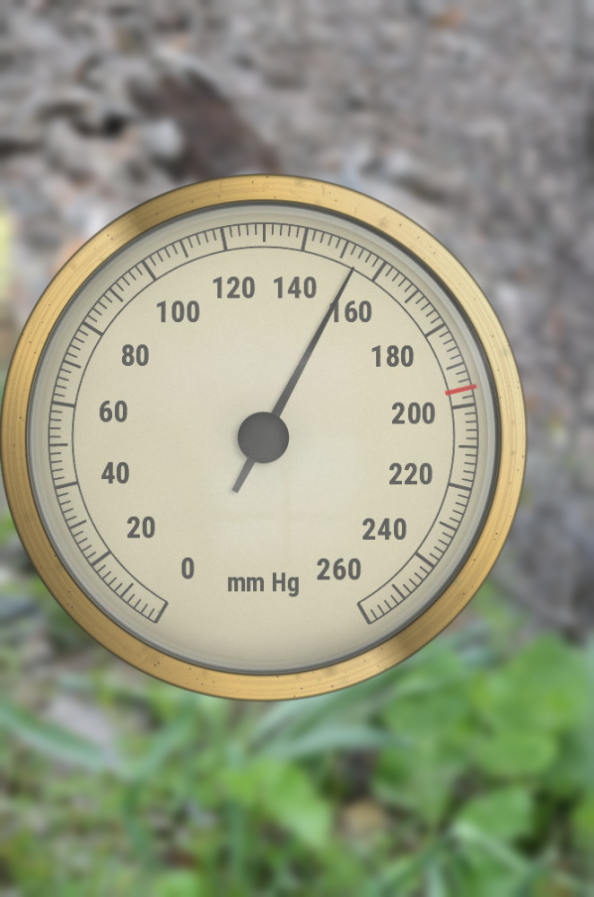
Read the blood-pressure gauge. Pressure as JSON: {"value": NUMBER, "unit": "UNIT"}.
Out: {"value": 154, "unit": "mmHg"}
